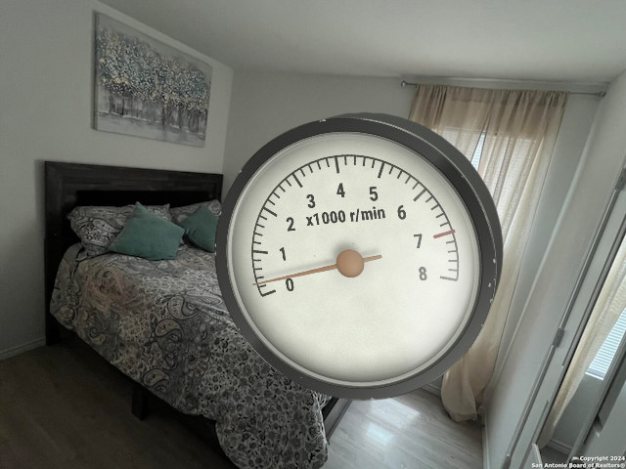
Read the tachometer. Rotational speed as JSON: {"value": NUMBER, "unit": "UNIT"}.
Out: {"value": 300, "unit": "rpm"}
